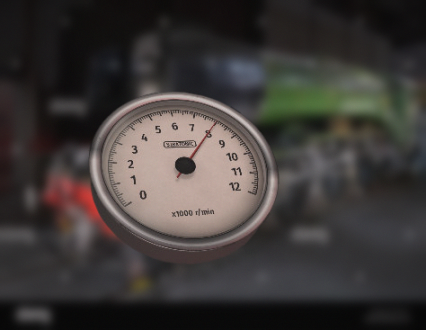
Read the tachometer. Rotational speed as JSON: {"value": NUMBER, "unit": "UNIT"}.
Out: {"value": 8000, "unit": "rpm"}
